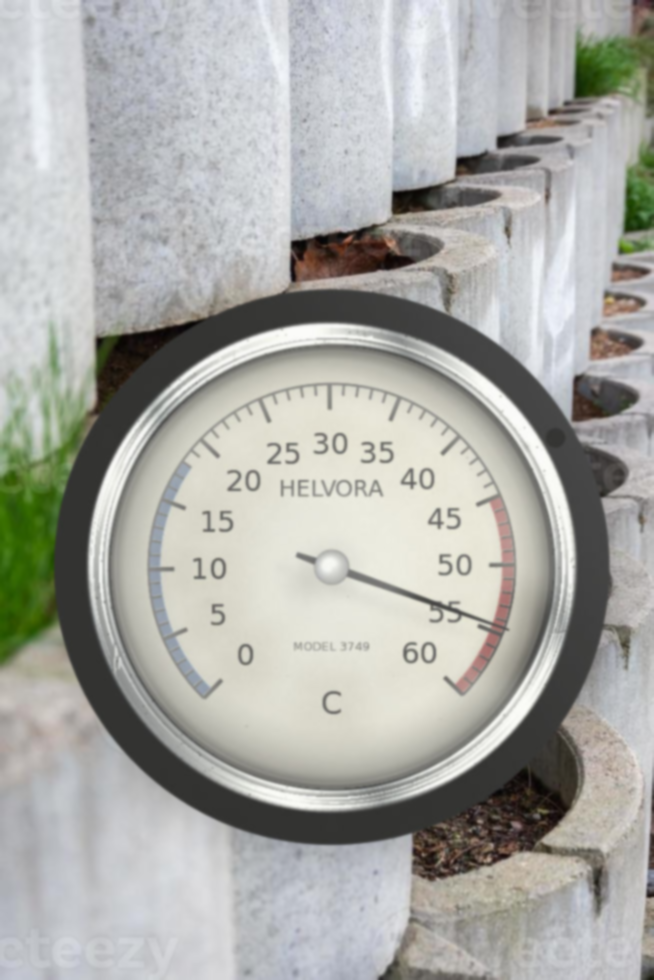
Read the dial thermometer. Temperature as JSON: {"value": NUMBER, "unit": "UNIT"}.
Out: {"value": 54.5, "unit": "°C"}
